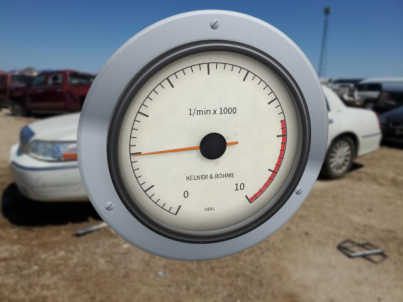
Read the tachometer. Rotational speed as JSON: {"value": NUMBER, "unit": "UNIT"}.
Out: {"value": 2000, "unit": "rpm"}
